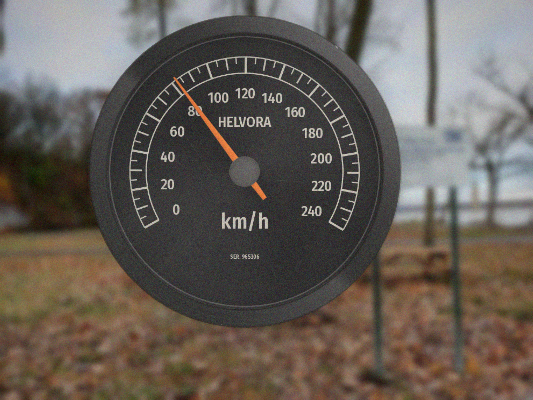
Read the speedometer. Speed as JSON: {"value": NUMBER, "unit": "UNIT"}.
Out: {"value": 82.5, "unit": "km/h"}
